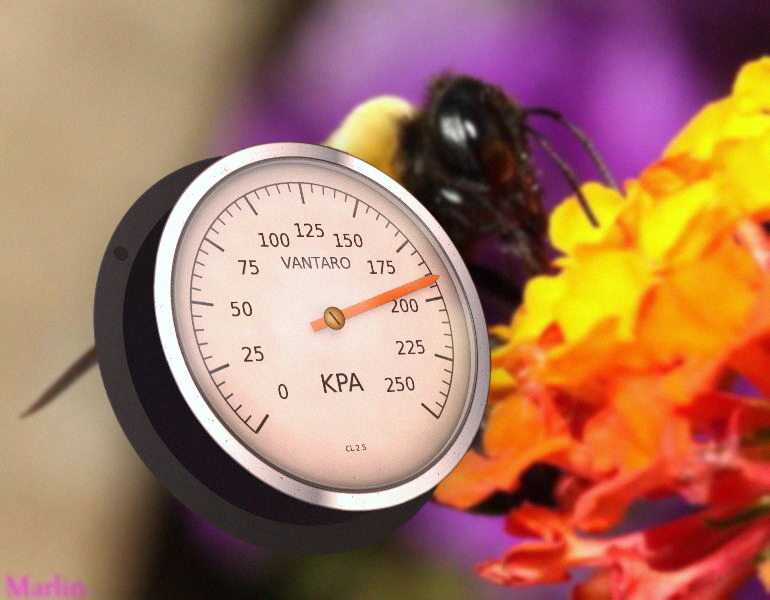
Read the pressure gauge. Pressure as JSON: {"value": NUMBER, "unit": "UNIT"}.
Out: {"value": 192.5, "unit": "kPa"}
